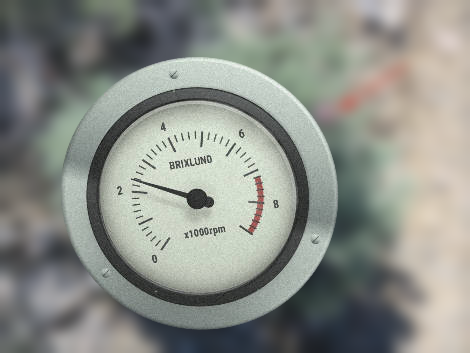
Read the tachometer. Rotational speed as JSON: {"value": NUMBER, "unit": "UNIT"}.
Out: {"value": 2400, "unit": "rpm"}
